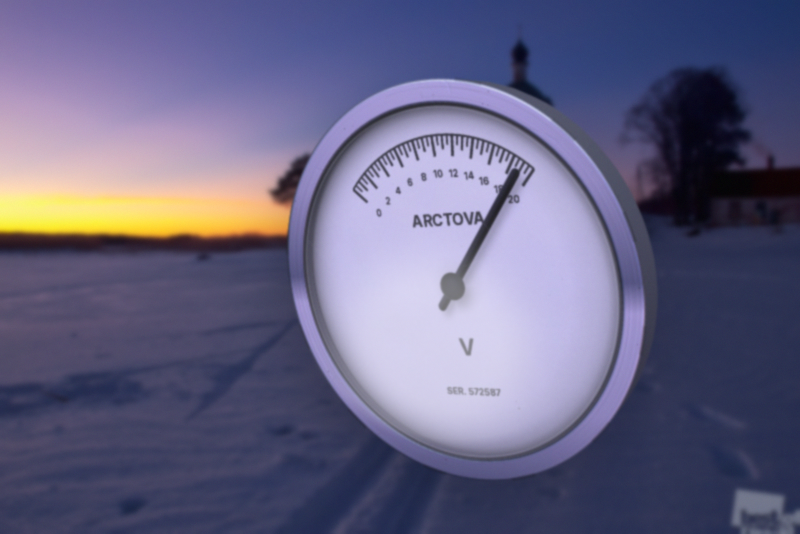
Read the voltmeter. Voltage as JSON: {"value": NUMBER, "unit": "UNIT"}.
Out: {"value": 19, "unit": "V"}
